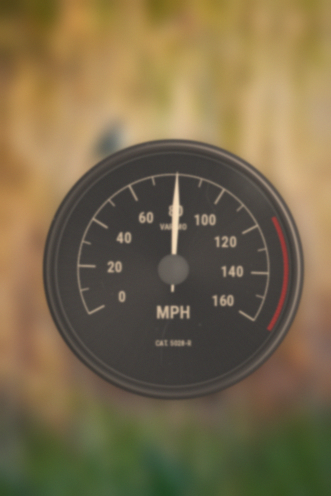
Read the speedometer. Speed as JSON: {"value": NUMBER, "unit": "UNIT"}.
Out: {"value": 80, "unit": "mph"}
